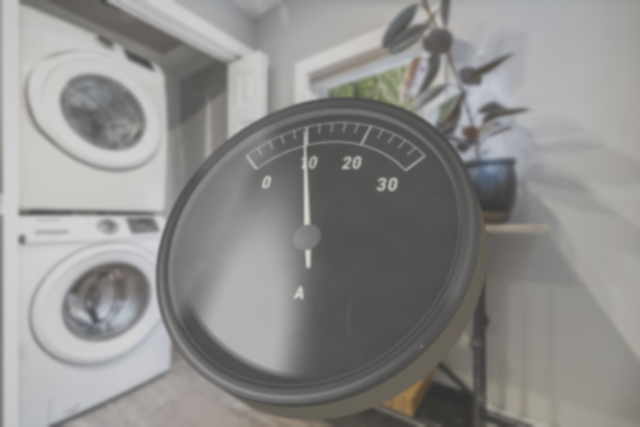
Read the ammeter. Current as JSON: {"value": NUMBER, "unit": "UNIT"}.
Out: {"value": 10, "unit": "A"}
